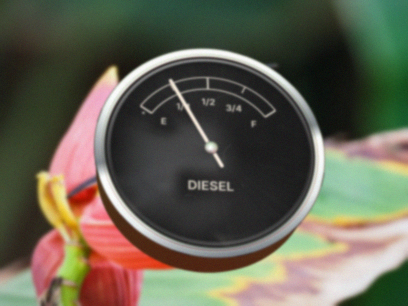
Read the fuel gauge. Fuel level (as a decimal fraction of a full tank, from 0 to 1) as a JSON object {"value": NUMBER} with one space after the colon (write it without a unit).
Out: {"value": 0.25}
